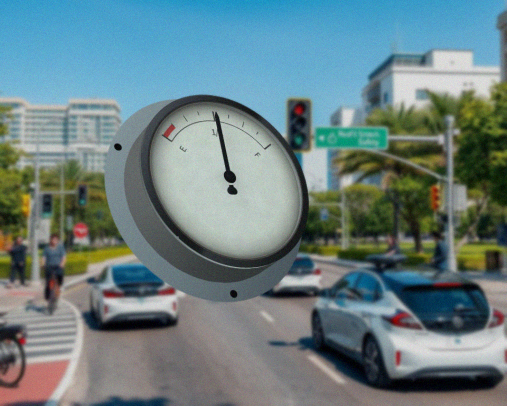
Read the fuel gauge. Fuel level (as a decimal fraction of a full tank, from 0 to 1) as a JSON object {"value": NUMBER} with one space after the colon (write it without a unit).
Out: {"value": 0.5}
